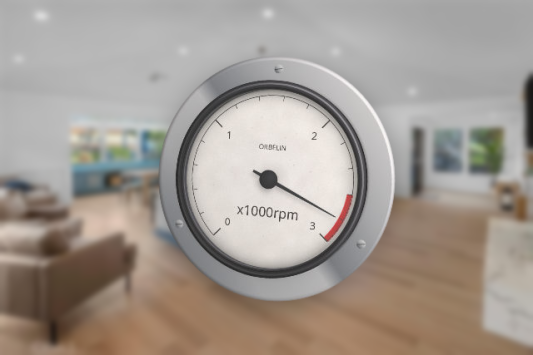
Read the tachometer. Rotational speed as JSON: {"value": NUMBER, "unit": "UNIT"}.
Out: {"value": 2800, "unit": "rpm"}
